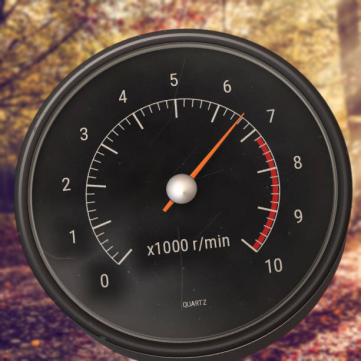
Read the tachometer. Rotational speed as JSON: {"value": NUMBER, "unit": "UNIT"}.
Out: {"value": 6600, "unit": "rpm"}
